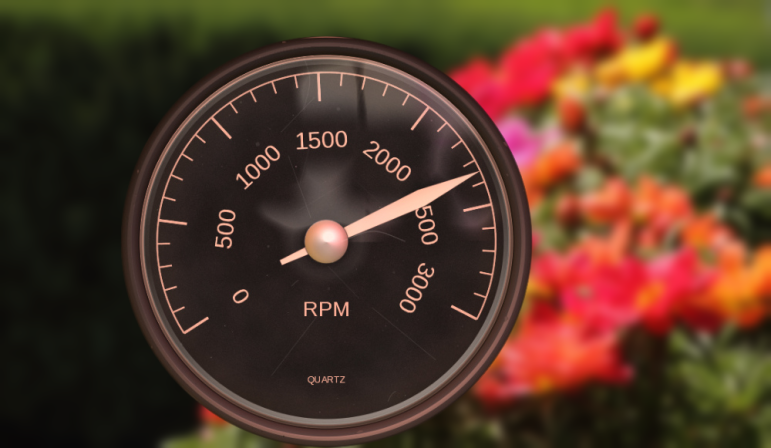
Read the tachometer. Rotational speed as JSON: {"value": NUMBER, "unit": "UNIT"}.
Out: {"value": 2350, "unit": "rpm"}
